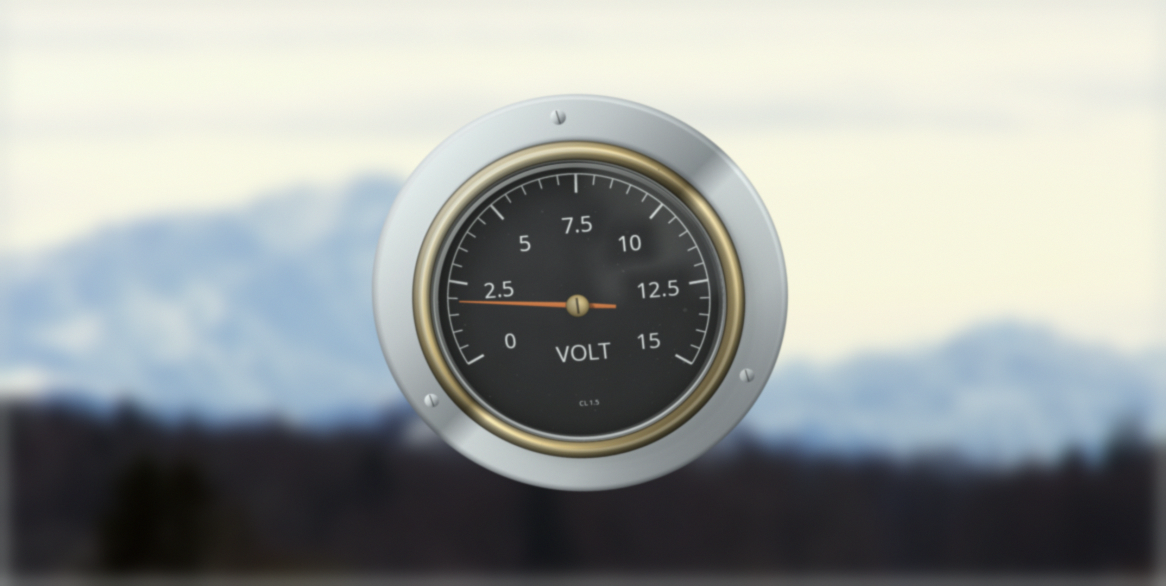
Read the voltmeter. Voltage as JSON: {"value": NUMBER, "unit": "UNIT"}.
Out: {"value": 2, "unit": "V"}
